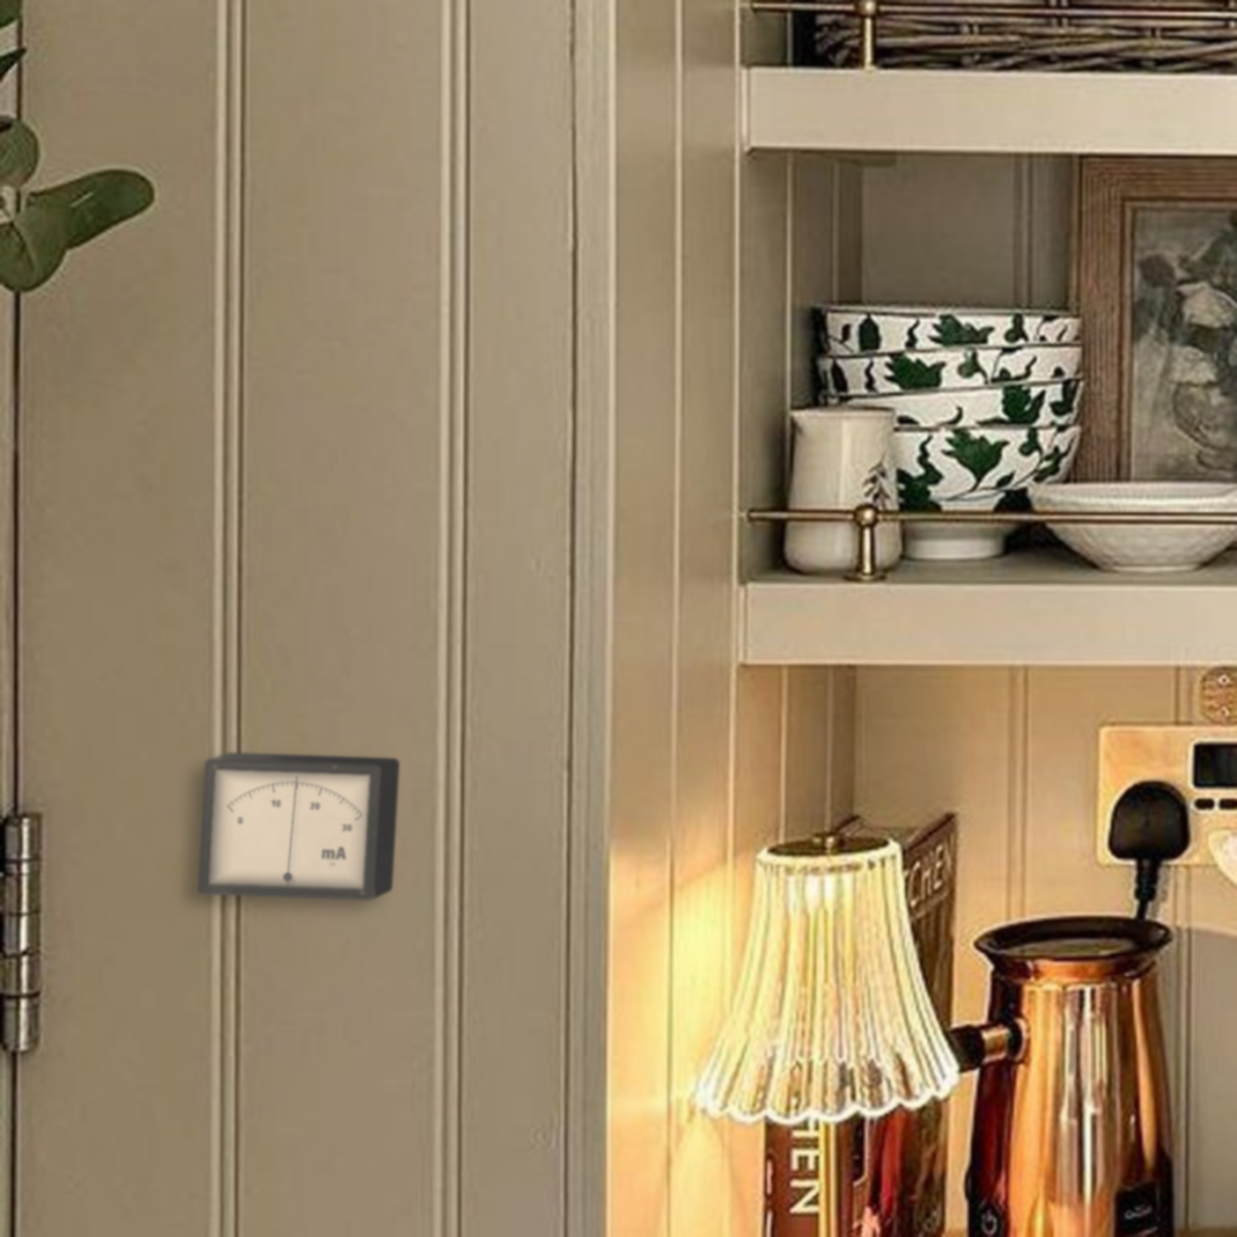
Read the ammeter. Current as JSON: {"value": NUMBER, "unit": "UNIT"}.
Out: {"value": 15, "unit": "mA"}
